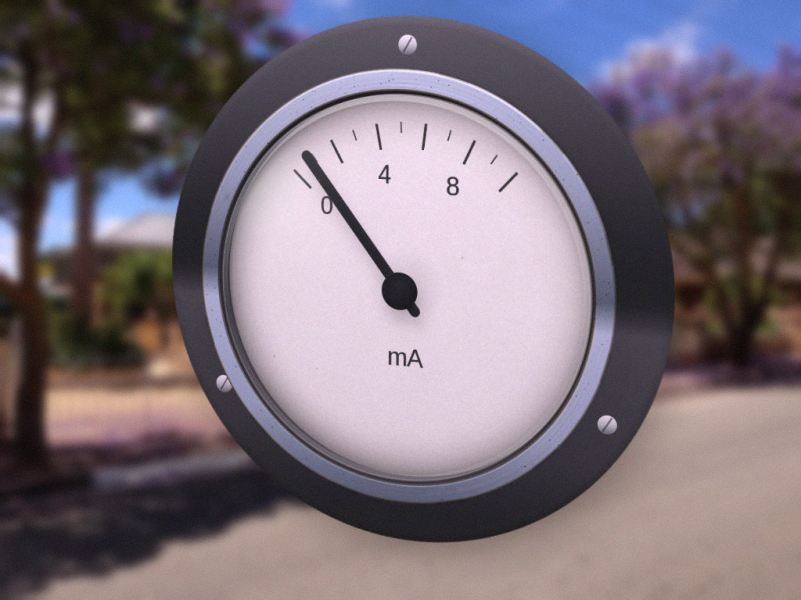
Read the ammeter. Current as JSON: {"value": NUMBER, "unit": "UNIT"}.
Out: {"value": 1, "unit": "mA"}
